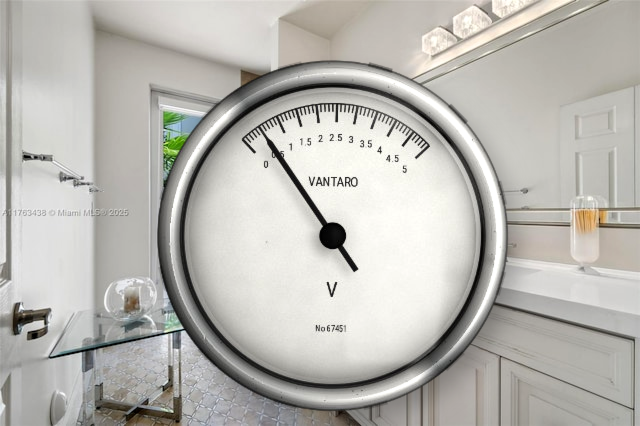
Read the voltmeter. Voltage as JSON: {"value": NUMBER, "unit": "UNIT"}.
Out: {"value": 0.5, "unit": "V"}
